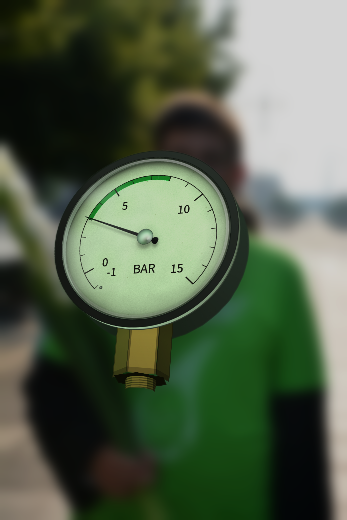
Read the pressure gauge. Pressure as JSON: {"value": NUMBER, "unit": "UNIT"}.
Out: {"value": 3, "unit": "bar"}
